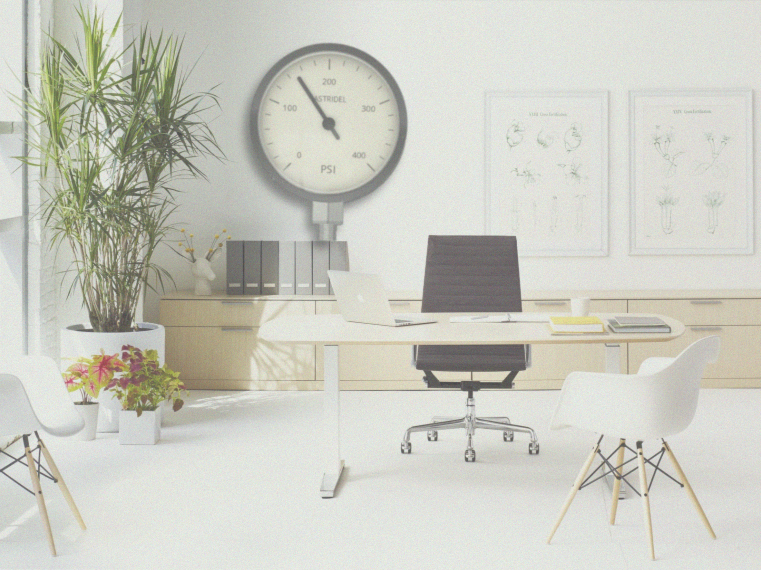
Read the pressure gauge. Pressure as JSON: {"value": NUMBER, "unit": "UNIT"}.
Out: {"value": 150, "unit": "psi"}
